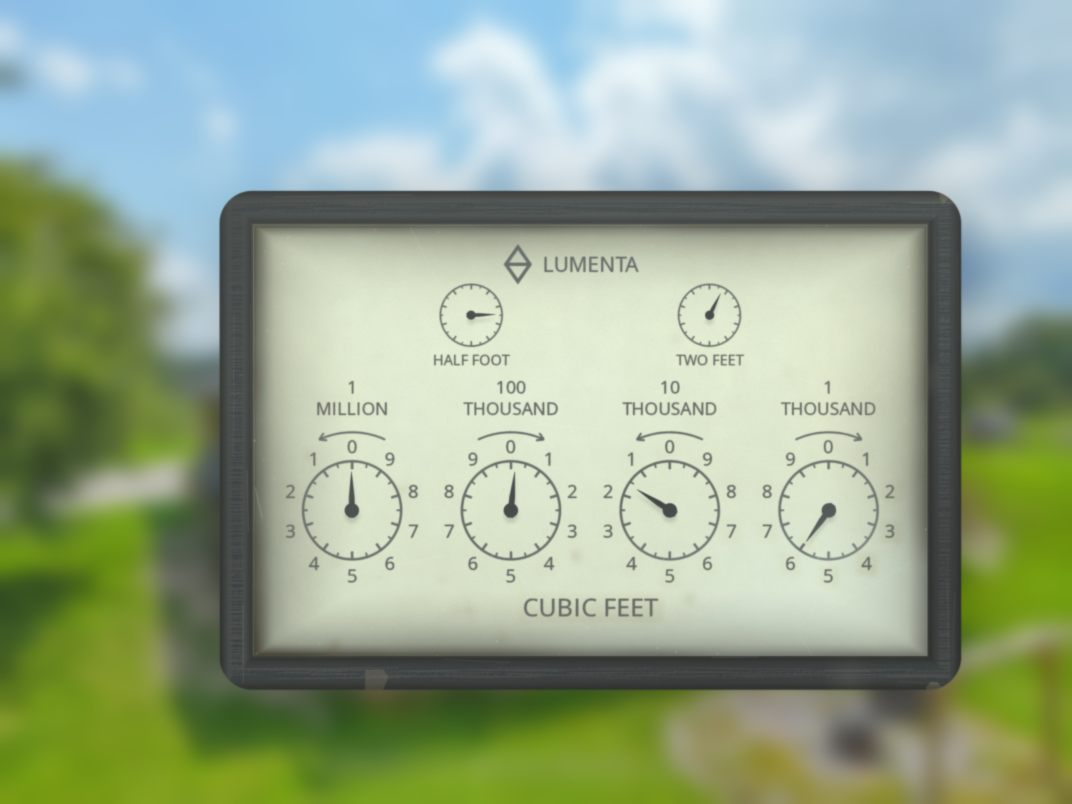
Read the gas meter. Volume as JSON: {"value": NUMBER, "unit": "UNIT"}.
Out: {"value": 1600, "unit": "ft³"}
